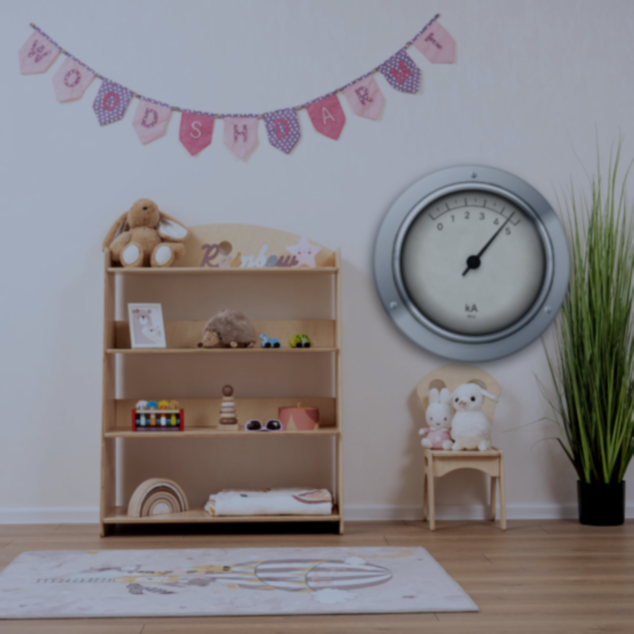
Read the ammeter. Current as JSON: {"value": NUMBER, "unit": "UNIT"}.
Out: {"value": 4.5, "unit": "kA"}
